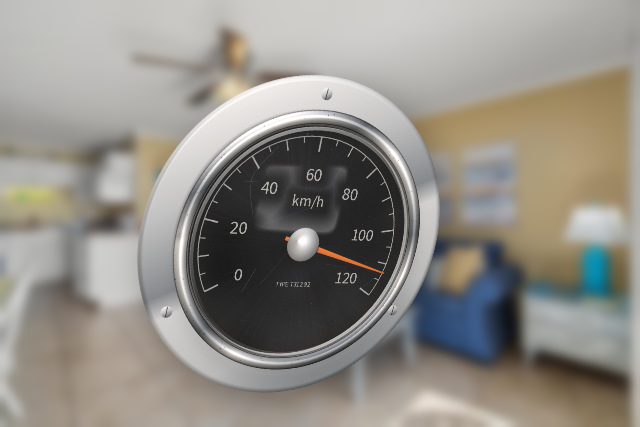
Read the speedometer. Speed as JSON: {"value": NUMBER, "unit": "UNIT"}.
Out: {"value": 112.5, "unit": "km/h"}
